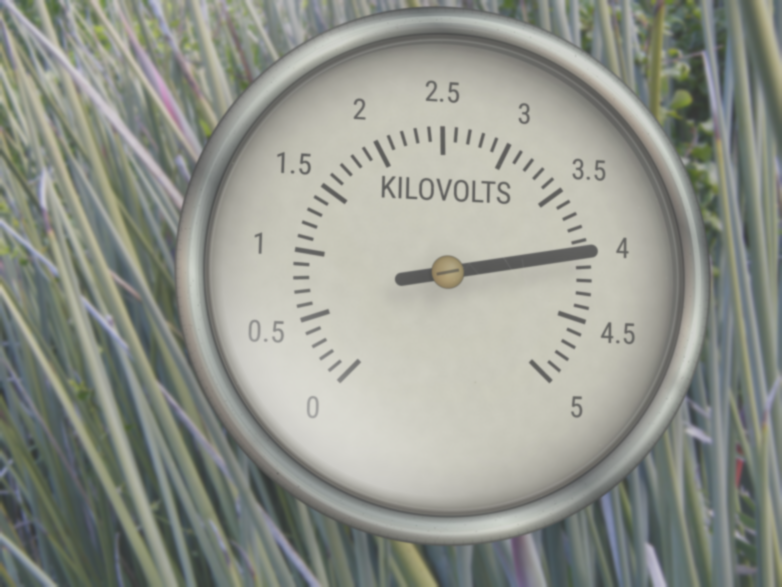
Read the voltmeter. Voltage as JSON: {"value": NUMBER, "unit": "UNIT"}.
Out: {"value": 4, "unit": "kV"}
